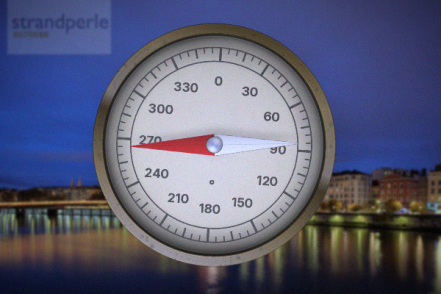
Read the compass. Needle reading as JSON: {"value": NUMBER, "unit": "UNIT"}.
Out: {"value": 265, "unit": "°"}
